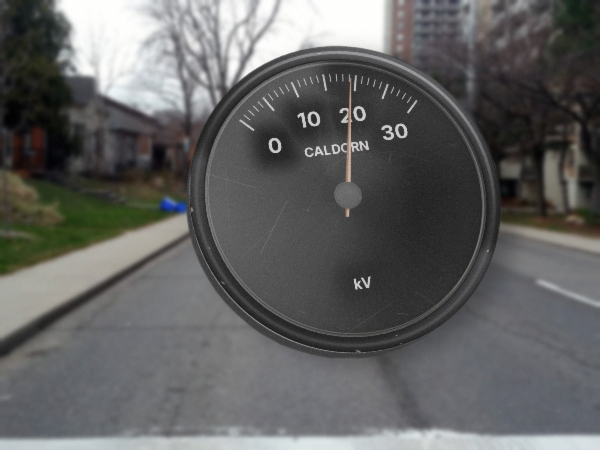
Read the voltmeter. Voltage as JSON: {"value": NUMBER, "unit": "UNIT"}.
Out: {"value": 19, "unit": "kV"}
